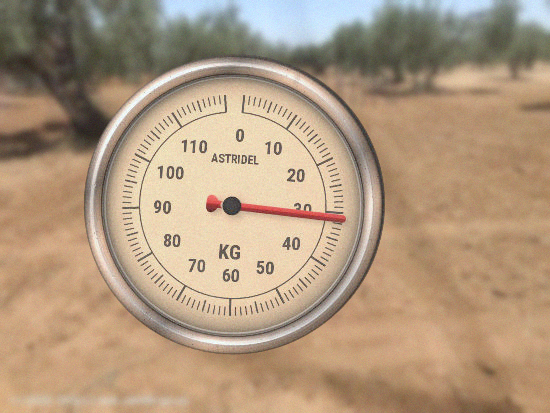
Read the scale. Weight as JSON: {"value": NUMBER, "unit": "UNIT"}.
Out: {"value": 31, "unit": "kg"}
